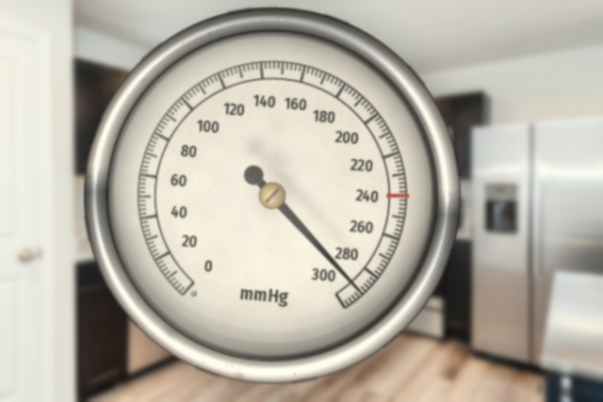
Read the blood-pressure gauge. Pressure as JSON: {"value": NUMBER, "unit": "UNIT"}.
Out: {"value": 290, "unit": "mmHg"}
